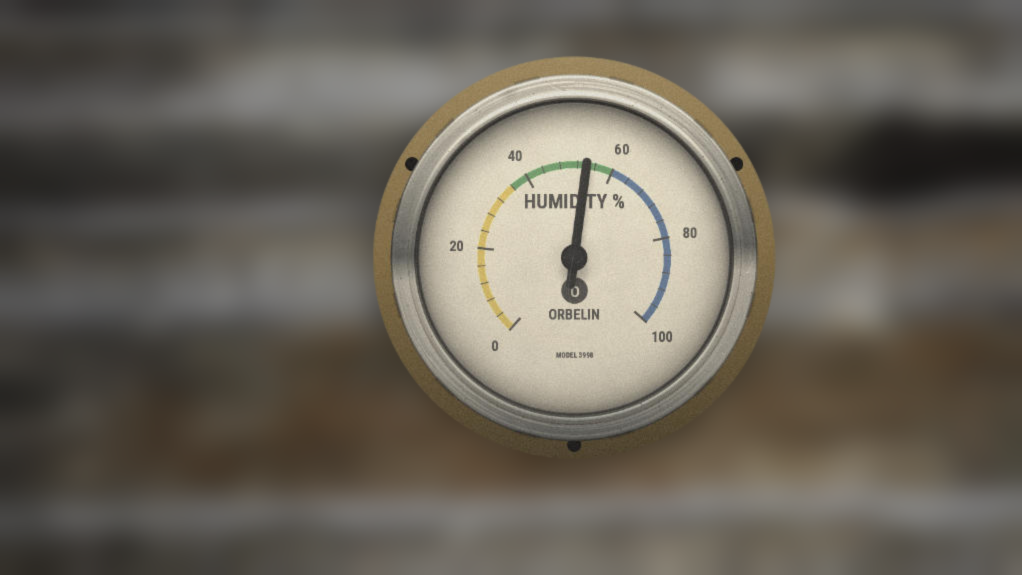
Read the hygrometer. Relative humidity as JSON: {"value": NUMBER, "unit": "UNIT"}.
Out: {"value": 54, "unit": "%"}
